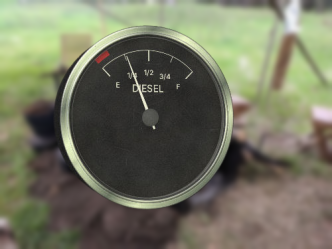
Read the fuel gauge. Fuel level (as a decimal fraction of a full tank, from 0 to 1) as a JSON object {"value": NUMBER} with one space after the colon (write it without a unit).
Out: {"value": 0.25}
